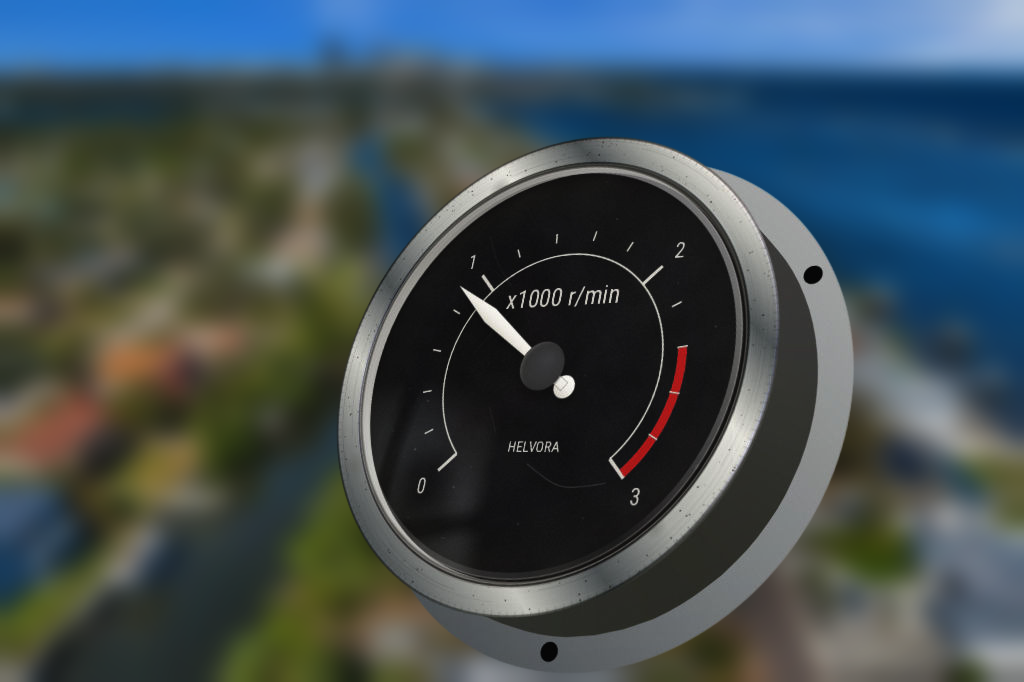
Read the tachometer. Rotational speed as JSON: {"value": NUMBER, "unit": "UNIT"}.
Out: {"value": 900, "unit": "rpm"}
